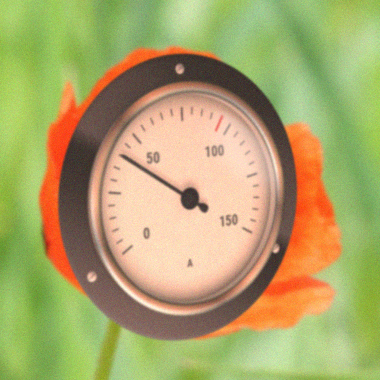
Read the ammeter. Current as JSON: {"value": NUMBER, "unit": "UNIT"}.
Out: {"value": 40, "unit": "A"}
